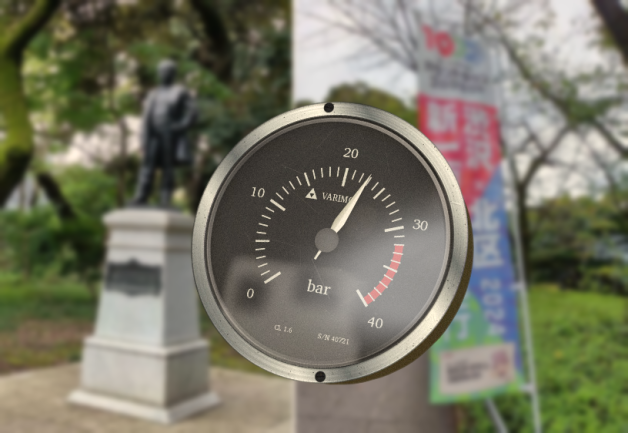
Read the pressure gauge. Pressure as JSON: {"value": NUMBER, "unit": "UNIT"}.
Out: {"value": 23, "unit": "bar"}
